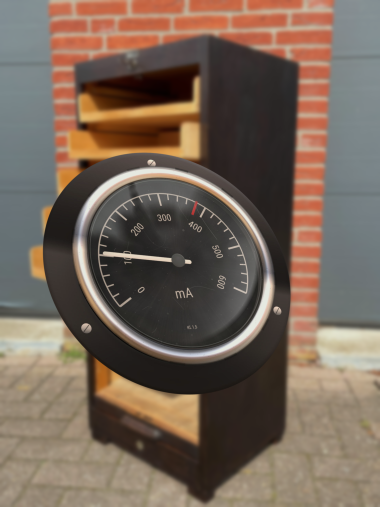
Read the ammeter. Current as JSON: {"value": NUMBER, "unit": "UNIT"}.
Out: {"value": 100, "unit": "mA"}
